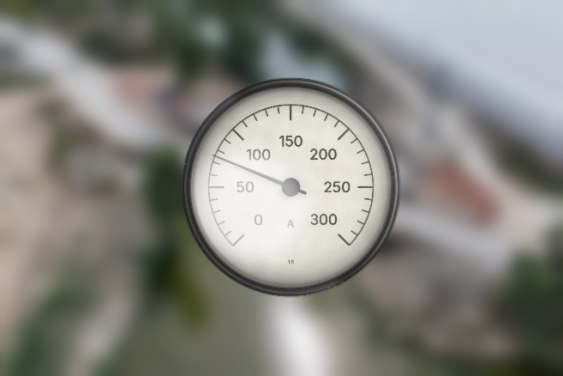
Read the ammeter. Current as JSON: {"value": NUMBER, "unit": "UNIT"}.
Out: {"value": 75, "unit": "A"}
